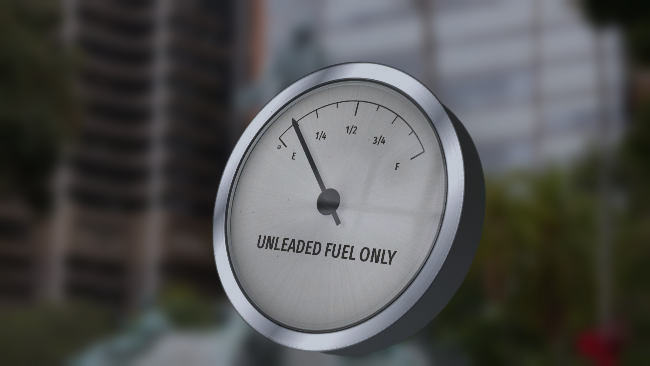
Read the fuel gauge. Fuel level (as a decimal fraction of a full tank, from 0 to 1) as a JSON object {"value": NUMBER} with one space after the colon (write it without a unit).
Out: {"value": 0.125}
